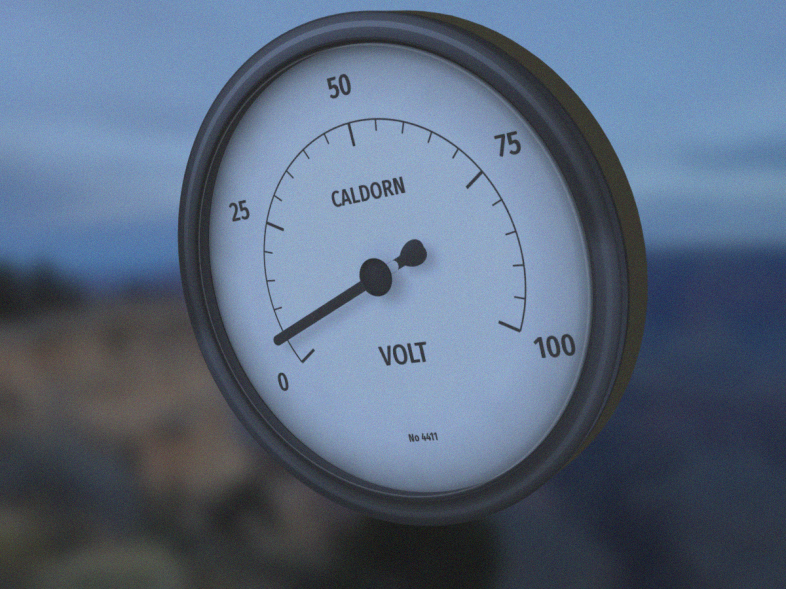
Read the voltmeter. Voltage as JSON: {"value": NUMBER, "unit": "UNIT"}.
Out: {"value": 5, "unit": "V"}
